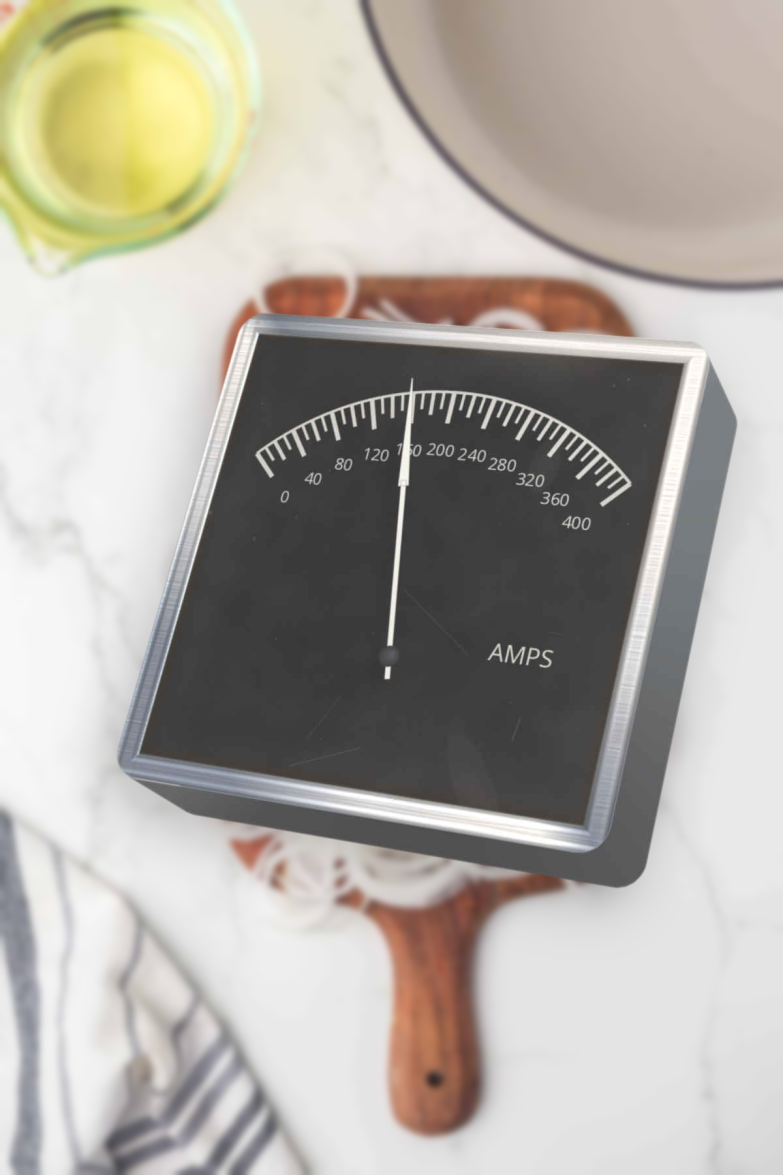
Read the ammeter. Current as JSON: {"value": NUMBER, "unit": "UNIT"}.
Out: {"value": 160, "unit": "A"}
